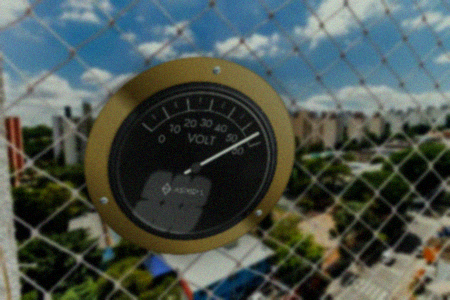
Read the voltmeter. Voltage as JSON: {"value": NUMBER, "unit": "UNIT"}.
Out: {"value": 55, "unit": "V"}
